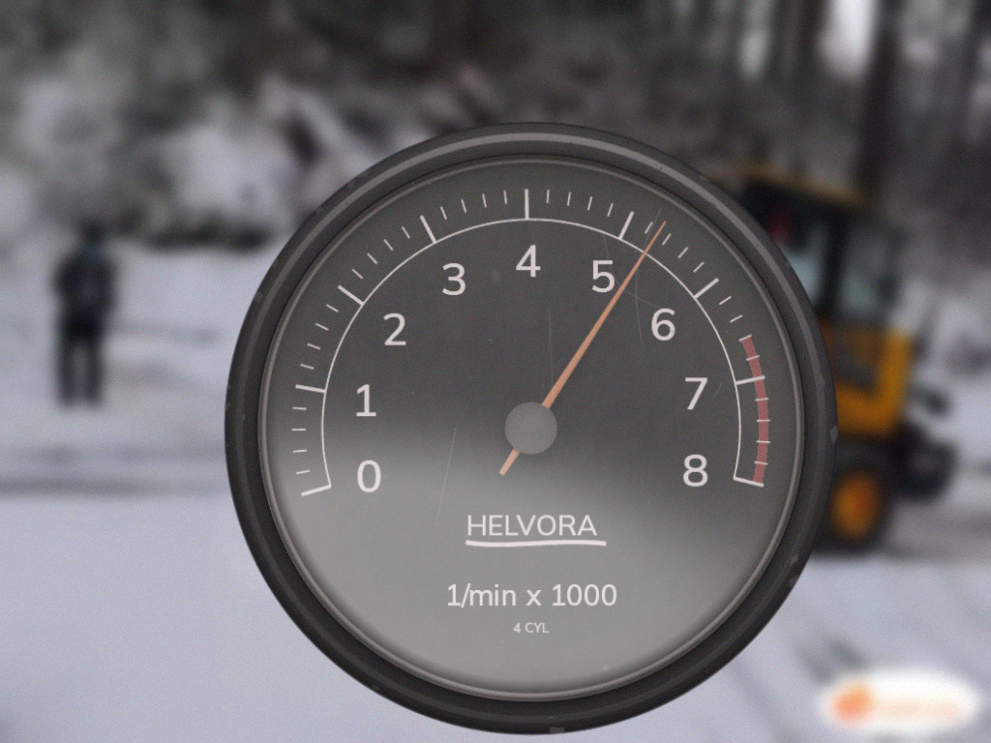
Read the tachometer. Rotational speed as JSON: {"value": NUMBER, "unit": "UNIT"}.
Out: {"value": 5300, "unit": "rpm"}
